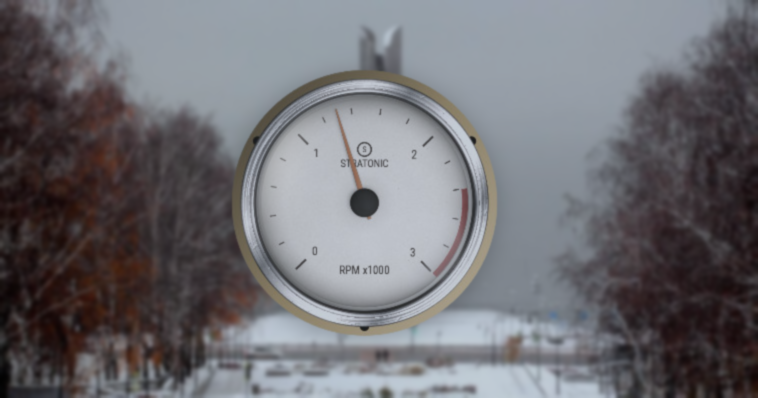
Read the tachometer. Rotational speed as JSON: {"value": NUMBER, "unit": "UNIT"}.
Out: {"value": 1300, "unit": "rpm"}
